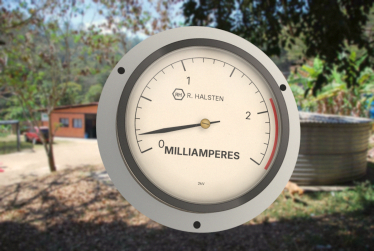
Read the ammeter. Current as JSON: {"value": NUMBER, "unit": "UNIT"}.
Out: {"value": 0.15, "unit": "mA"}
